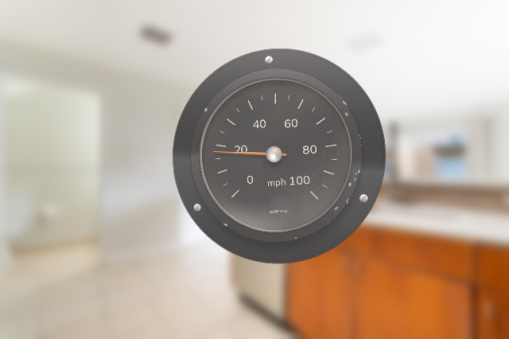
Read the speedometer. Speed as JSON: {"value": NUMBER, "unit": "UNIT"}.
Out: {"value": 17.5, "unit": "mph"}
